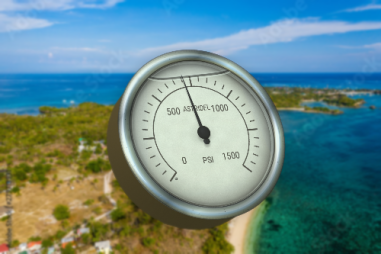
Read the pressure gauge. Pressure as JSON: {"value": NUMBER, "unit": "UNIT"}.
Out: {"value": 700, "unit": "psi"}
